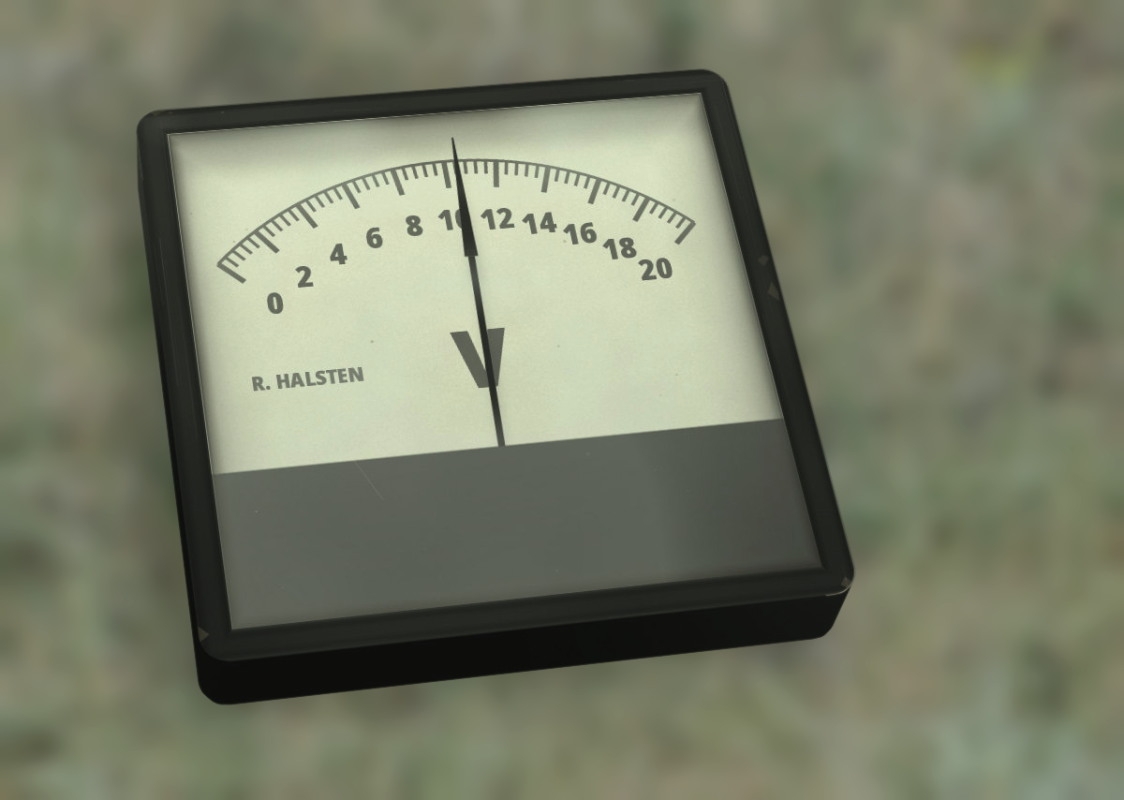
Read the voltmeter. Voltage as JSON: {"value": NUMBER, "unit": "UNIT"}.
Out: {"value": 10.4, "unit": "V"}
